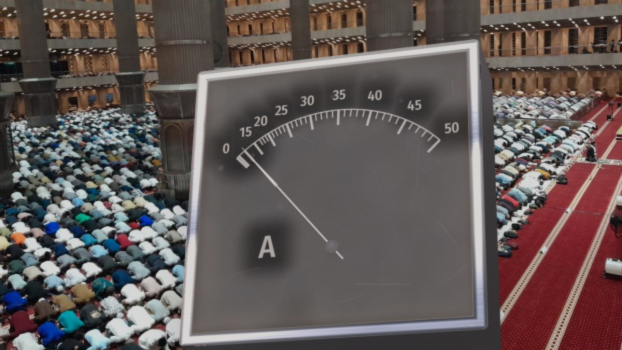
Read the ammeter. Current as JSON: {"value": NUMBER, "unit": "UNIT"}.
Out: {"value": 10, "unit": "A"}
